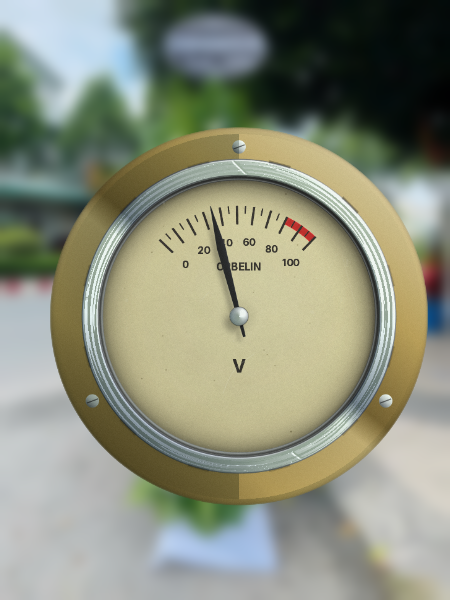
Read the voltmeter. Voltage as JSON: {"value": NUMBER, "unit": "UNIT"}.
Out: {"value": 35, "unit": "V"}
